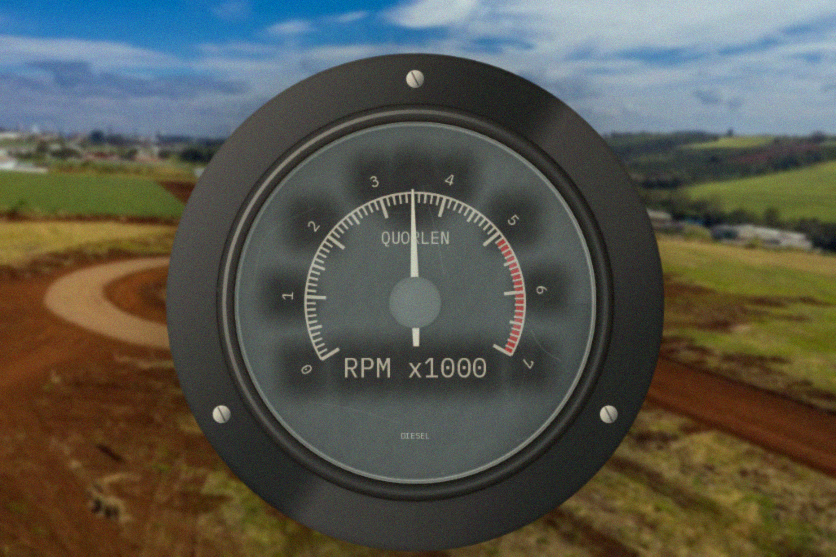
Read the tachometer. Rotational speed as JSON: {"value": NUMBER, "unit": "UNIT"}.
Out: {"value": 3500, "unit": "rpm"}
